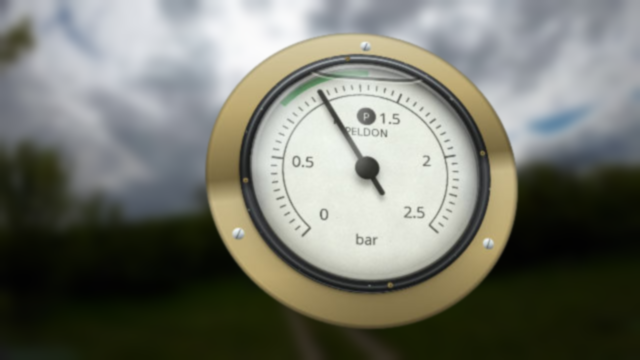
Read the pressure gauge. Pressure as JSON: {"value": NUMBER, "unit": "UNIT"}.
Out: {"value": 1, "unit": "bar"}
